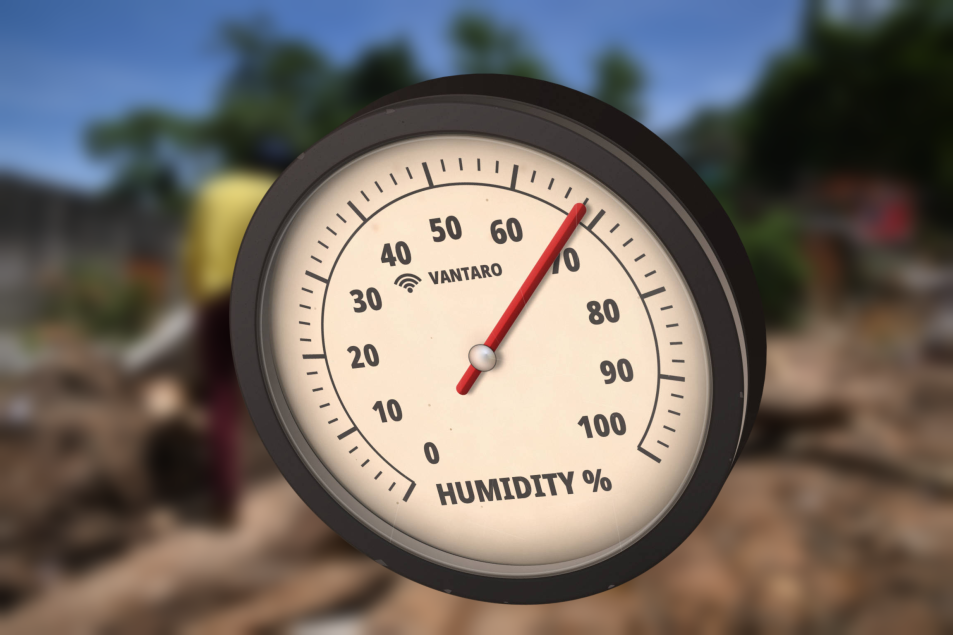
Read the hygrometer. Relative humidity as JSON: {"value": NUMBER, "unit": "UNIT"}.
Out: {"value": 68, "unit": "%"}
